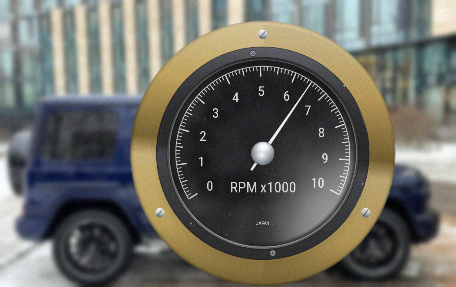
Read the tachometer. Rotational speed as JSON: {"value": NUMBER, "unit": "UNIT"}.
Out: {"value": 6500, "unit": "rpm"}
